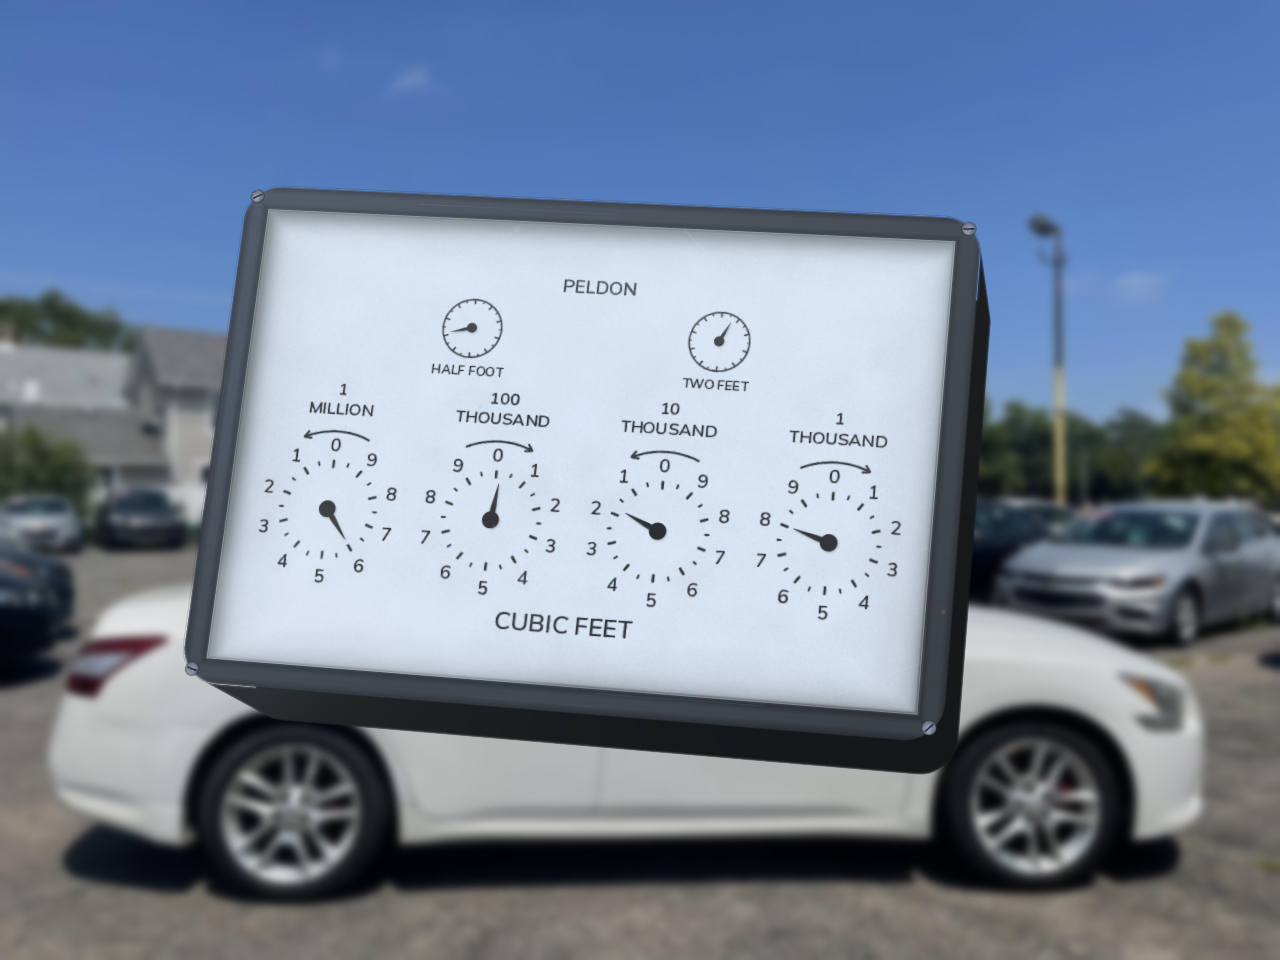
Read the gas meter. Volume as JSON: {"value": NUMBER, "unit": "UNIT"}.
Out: {"value": 601800, "unit": "ft³"}
